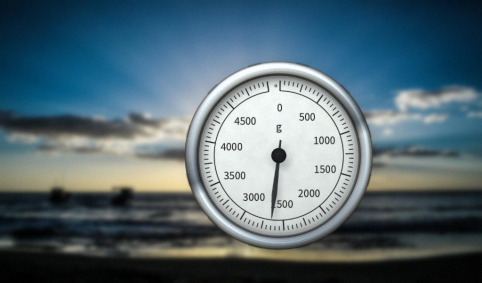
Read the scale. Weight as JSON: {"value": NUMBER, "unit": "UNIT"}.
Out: {"value": 2650, "unit": "g"}
